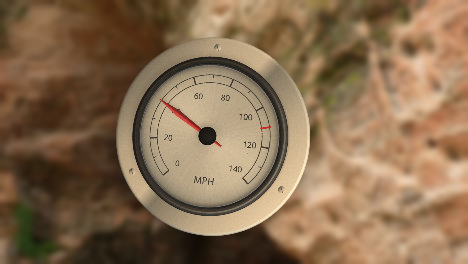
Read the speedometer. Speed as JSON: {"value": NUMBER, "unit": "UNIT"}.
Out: {"value": 40, "unit": "mph"}
